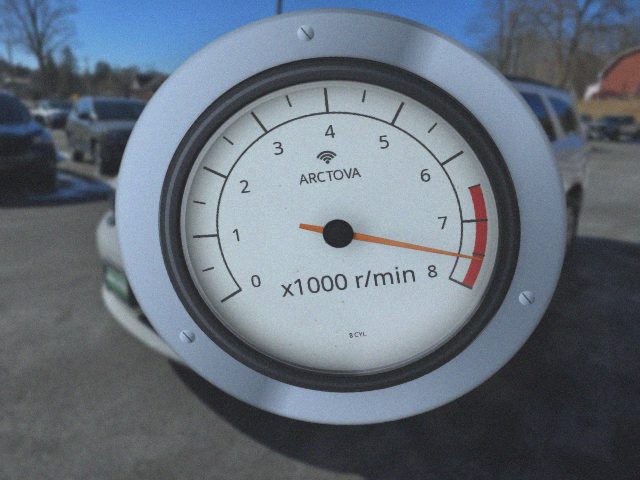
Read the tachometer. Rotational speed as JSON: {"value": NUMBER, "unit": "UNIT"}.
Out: {"value": 7500, "unit": "rpm"}
